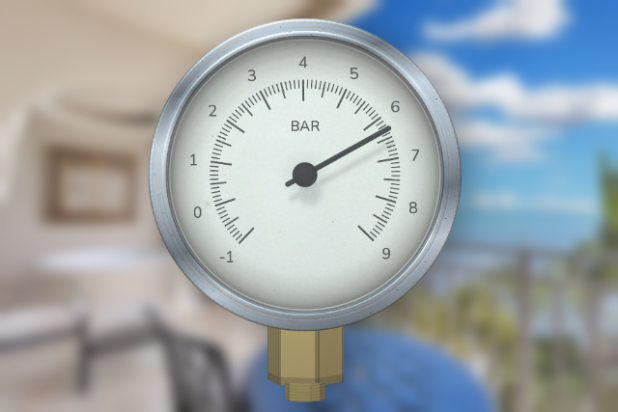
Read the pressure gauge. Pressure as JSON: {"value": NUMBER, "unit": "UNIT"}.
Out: {"value": 6.3, "unit": "bar"}
